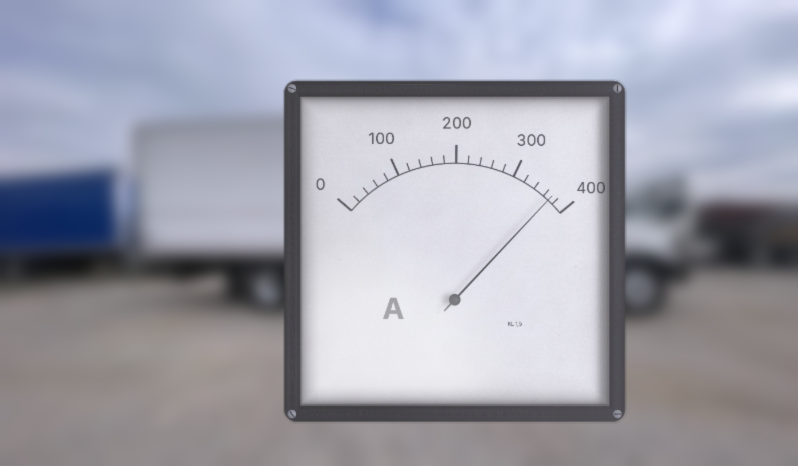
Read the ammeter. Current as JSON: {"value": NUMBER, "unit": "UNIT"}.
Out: {"value": 370, "unit": "A"}
